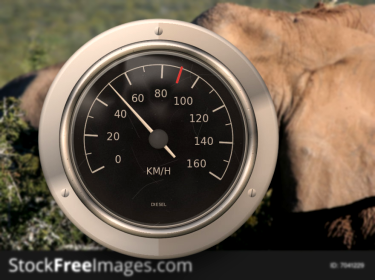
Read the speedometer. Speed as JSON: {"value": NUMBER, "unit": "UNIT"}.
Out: {"value": 50, "unit": "km/h"}
